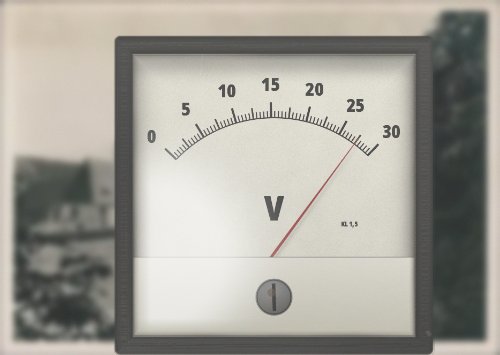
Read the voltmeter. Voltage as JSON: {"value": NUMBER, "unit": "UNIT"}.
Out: {"value": 27.5, "unit": "V"}
